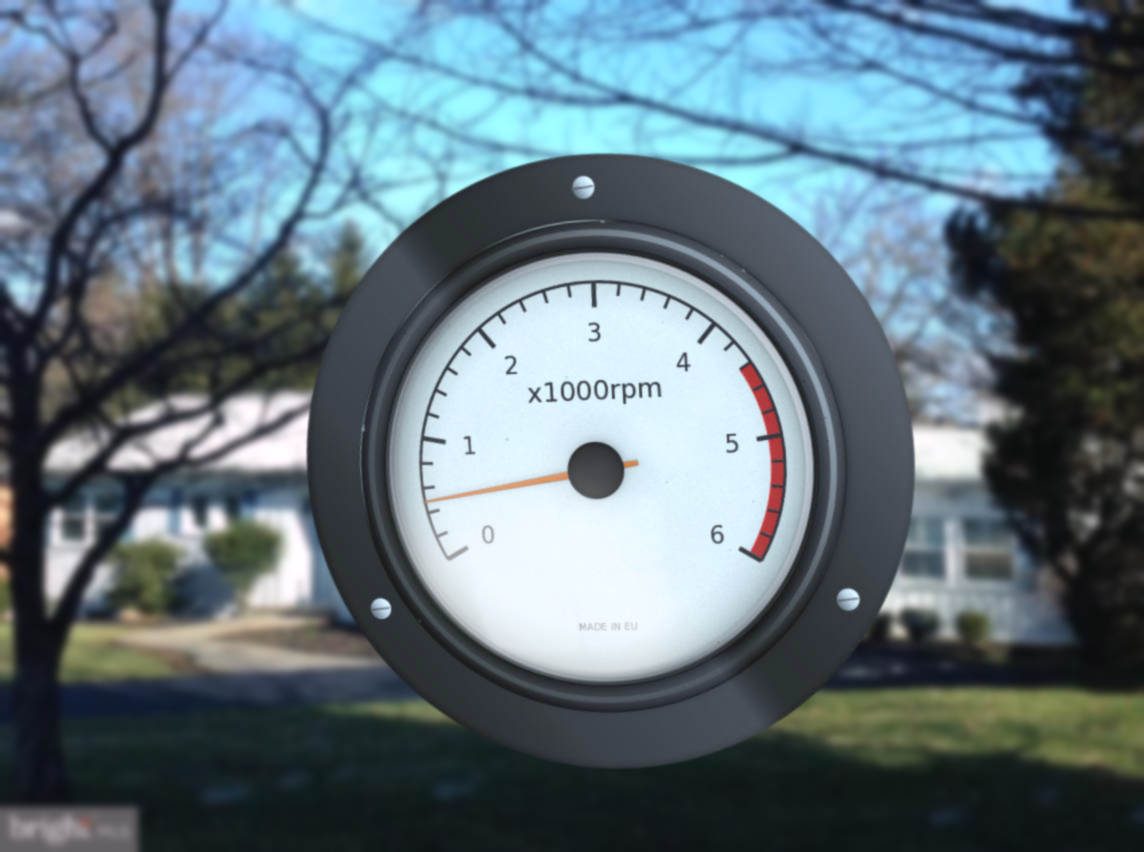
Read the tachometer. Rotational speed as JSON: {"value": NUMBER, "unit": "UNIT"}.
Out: {"value": 500, "unit": "rpm"}
